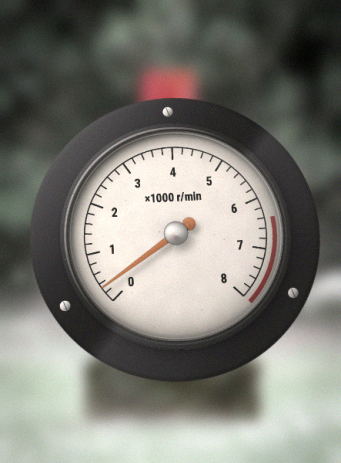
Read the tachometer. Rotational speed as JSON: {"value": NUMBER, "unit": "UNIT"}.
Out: {"value": 300, "unit": "rpm"}
